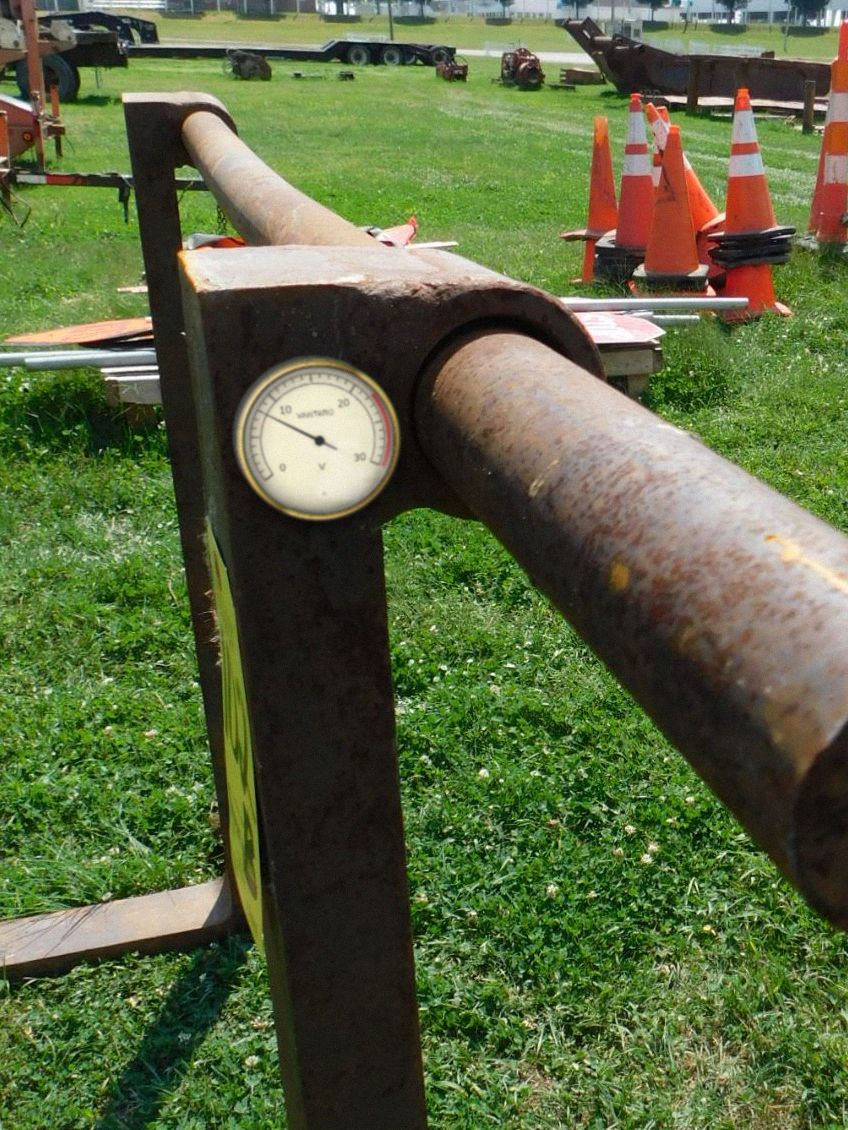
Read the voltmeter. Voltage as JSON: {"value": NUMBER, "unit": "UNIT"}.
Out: {"value": 8, "unit": "V"}
